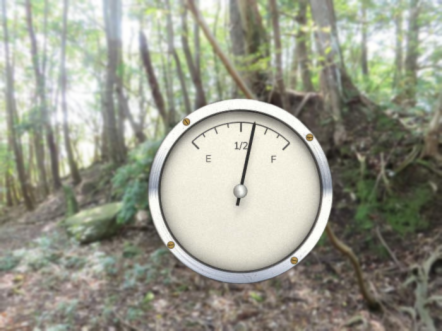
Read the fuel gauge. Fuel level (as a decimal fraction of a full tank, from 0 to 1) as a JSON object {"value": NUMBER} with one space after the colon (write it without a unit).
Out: {"value": 0.625}
